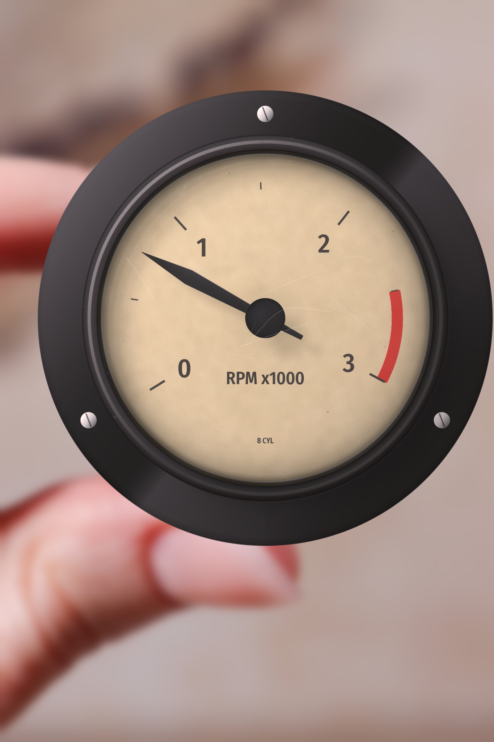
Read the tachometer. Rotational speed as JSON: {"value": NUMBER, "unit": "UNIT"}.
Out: {"value": 750, "unit": "rpm"}
